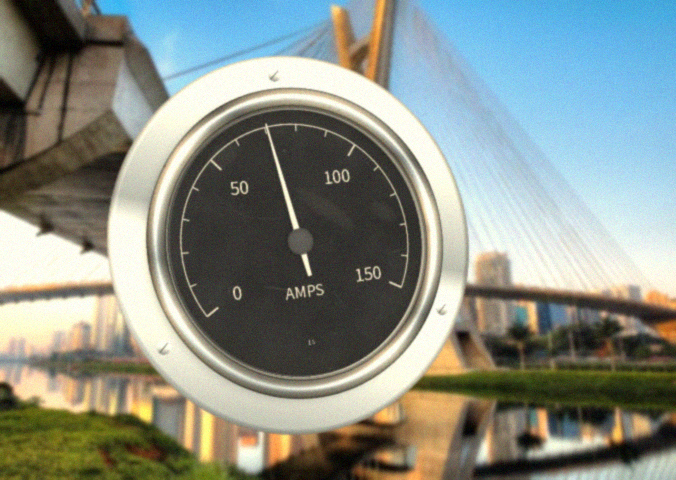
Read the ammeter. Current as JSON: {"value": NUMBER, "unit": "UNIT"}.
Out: {"value": 70, "unit": "A"}
